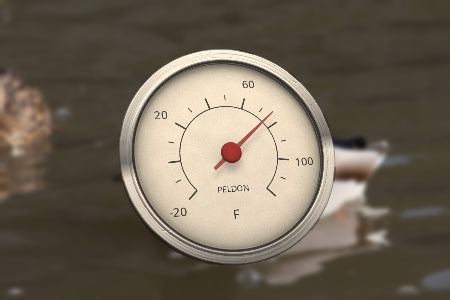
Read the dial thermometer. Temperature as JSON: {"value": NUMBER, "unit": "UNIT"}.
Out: {"value": 75, "unit": "°F"}
